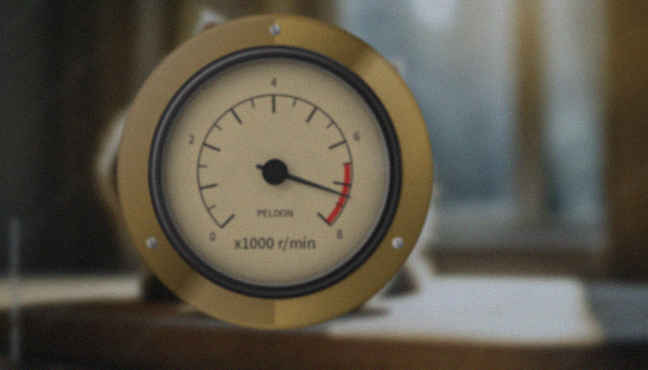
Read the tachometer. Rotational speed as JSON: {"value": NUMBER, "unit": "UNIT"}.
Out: {"value": 7250, "unit": "rpm"}
